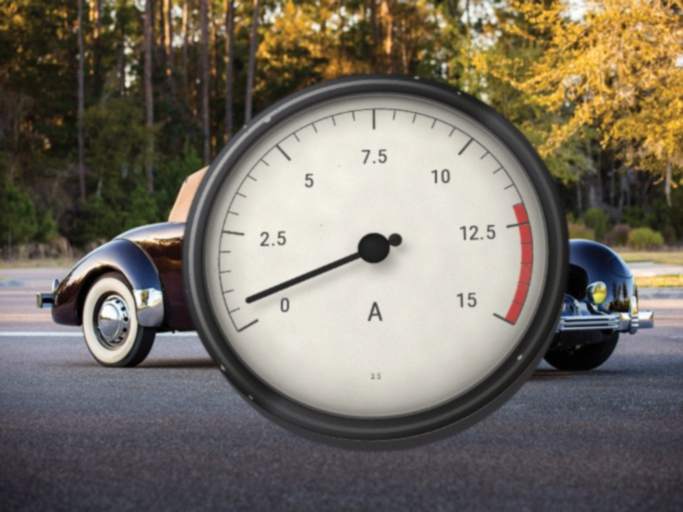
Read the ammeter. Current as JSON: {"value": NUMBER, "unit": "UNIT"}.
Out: {"value": 0.5, "unit": "A"}
